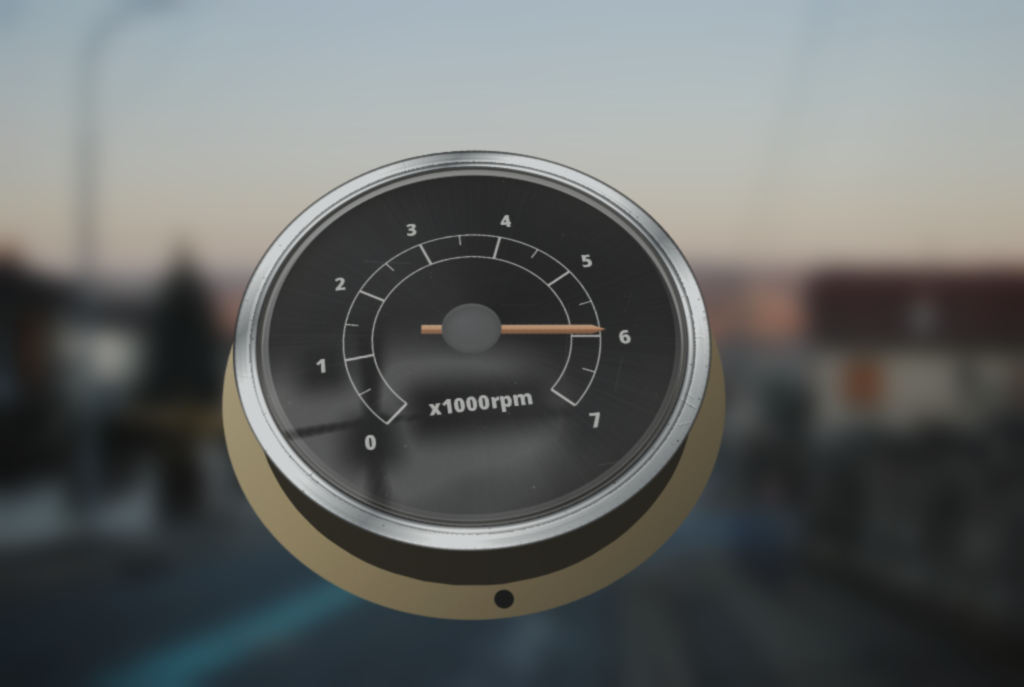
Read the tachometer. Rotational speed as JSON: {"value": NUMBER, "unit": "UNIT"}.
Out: {"value": 6000, "unit": "rpm"}
